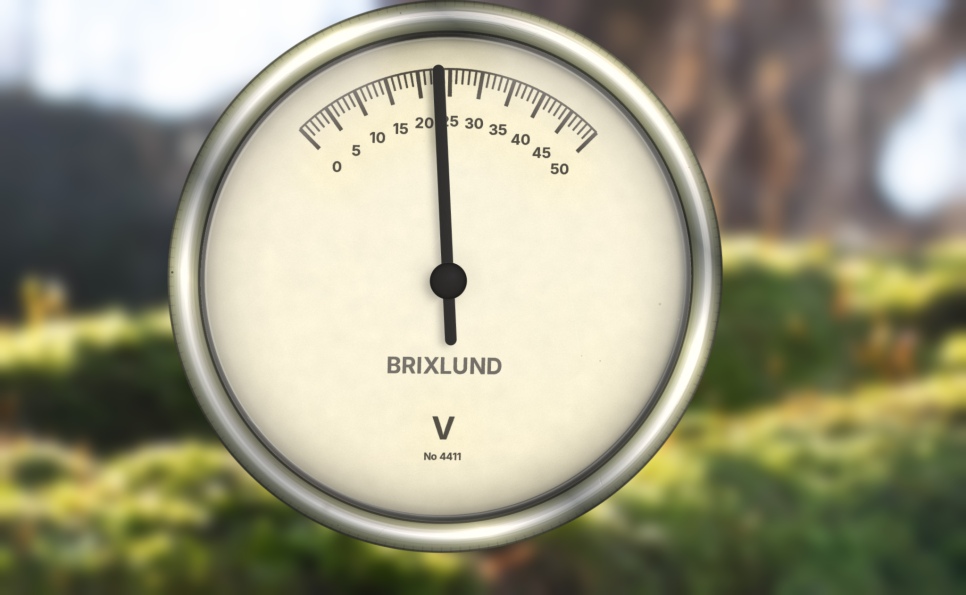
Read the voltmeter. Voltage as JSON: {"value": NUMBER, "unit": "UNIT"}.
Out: {"value": 23, "unit": "V"}
